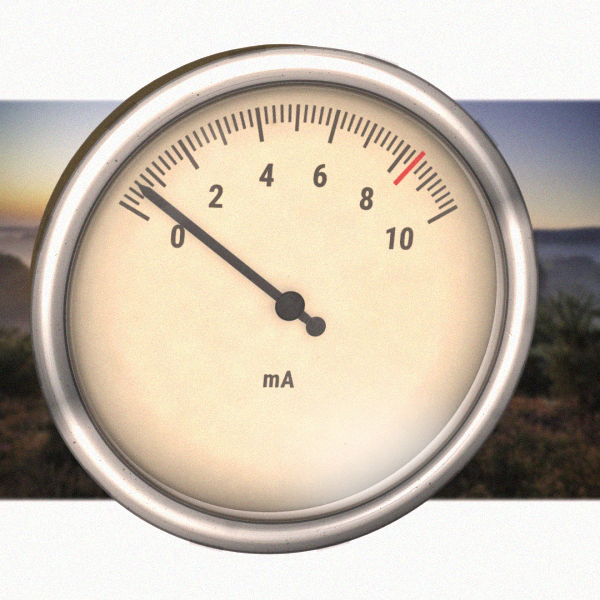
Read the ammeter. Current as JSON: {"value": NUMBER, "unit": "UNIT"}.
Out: {"value": 0.6, "unit": "mA"}
